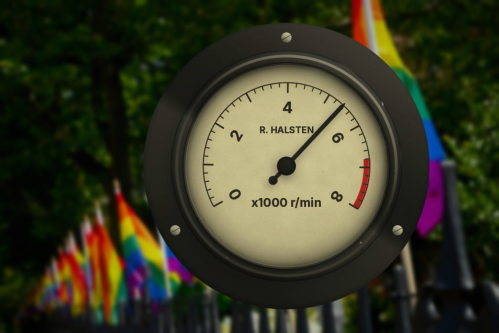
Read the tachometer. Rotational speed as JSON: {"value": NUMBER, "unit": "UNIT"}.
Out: {"value": 5400, "unit": "rpm"}
